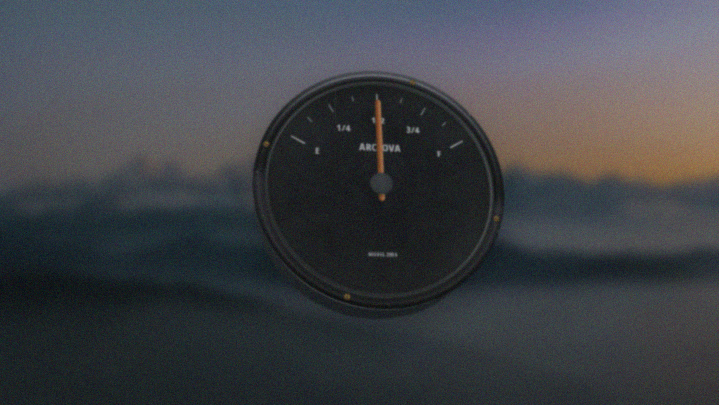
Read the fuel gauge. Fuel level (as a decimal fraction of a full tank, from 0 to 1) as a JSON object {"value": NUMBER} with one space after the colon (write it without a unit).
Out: {"value": 0.5}
